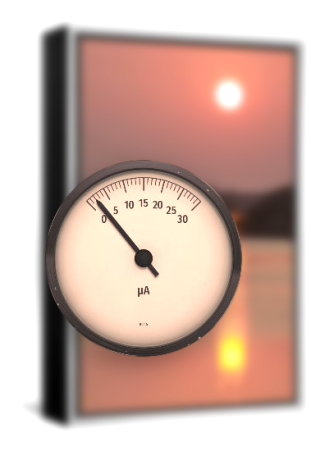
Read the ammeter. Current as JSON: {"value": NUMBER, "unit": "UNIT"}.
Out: {"value": 2, "unit": "µA"}
